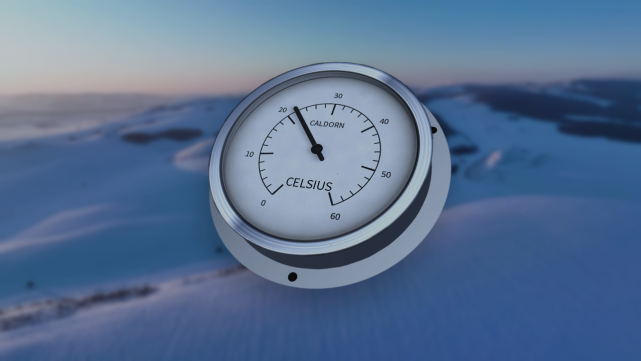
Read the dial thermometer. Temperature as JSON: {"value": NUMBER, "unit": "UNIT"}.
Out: {"value": 22, "unit": "°C"}
